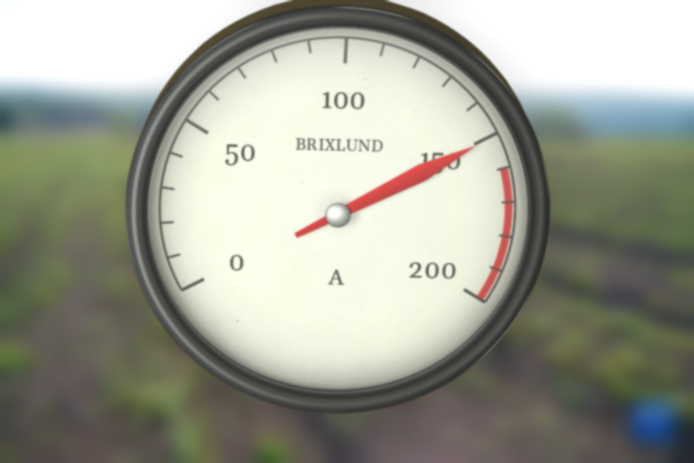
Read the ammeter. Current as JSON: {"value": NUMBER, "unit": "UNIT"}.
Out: {"value": 150, "unit": "A"}
